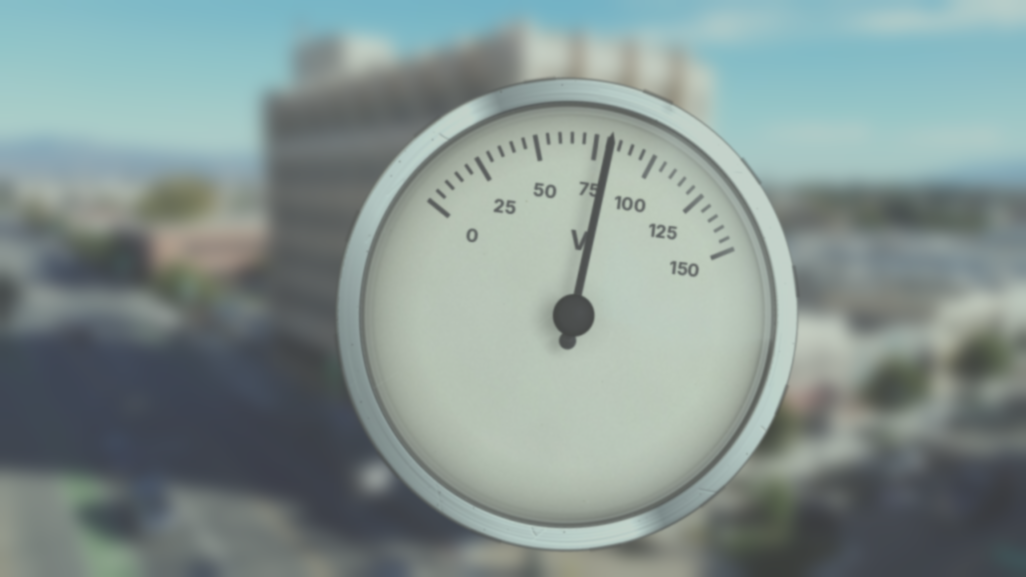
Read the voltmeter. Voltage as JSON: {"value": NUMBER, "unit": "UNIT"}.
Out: {"value": 80, "unit": "V"}
